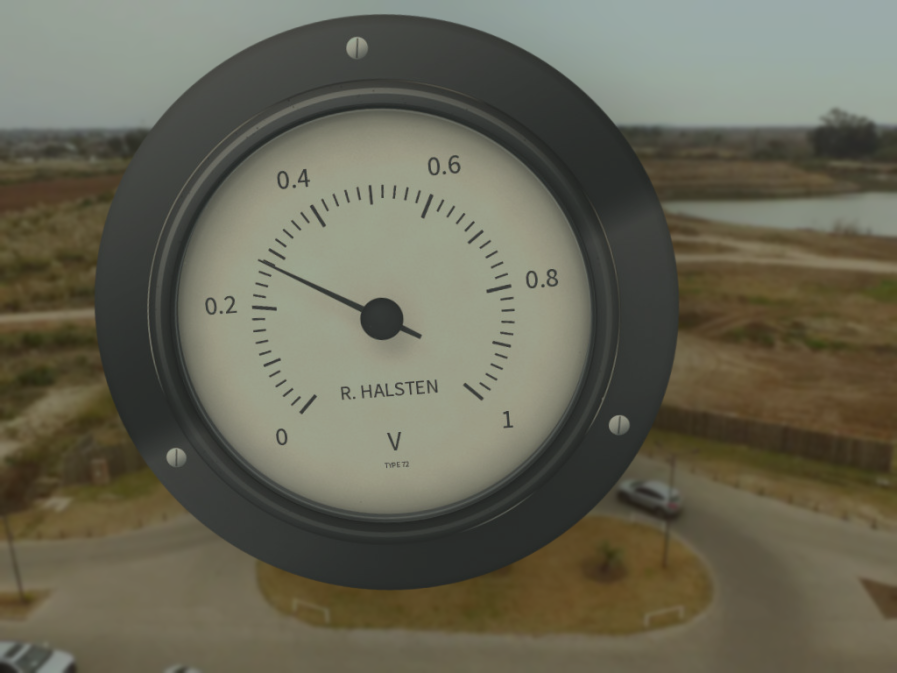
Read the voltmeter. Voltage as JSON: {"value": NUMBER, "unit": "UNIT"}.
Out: {"value": 0.28, "unit": "V"}
